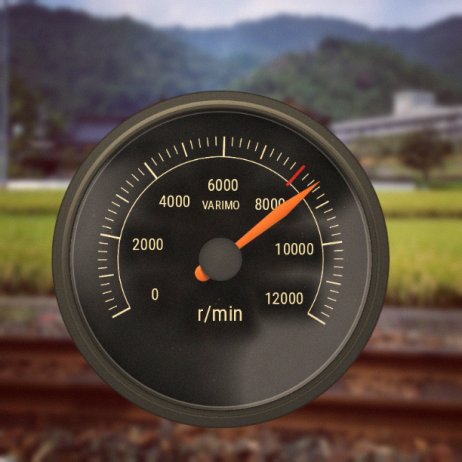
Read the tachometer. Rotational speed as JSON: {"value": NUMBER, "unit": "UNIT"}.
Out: {"value": 8500, "unit": "rpm"}
